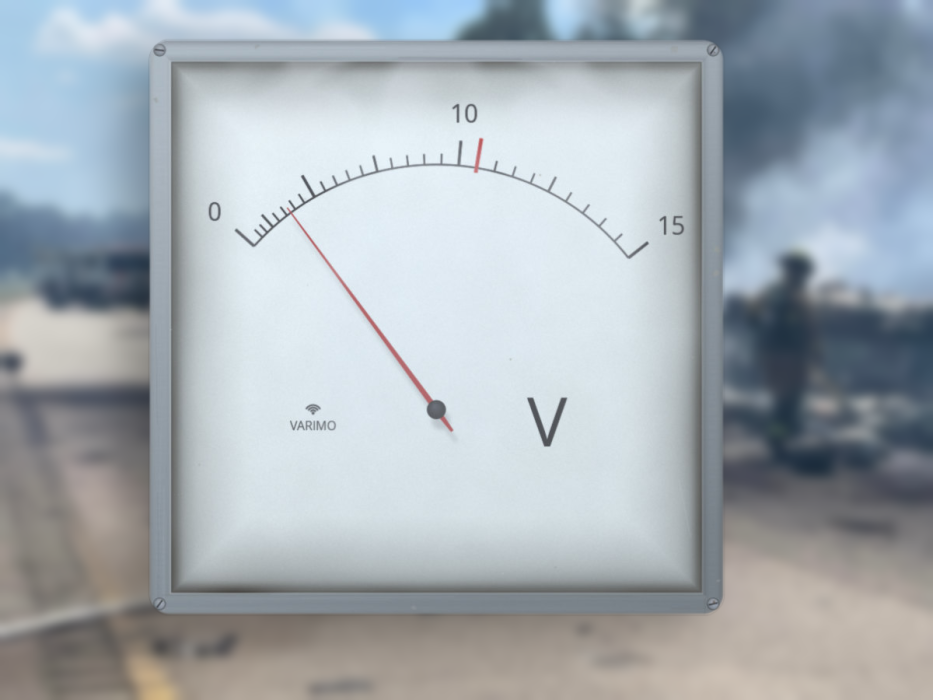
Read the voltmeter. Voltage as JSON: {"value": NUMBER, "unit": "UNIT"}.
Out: {"value": 3.75, "unit": "V"}
